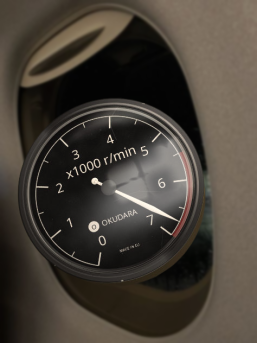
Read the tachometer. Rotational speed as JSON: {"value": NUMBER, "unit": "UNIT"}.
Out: {"value": 6750, "unit": "rpm"}
